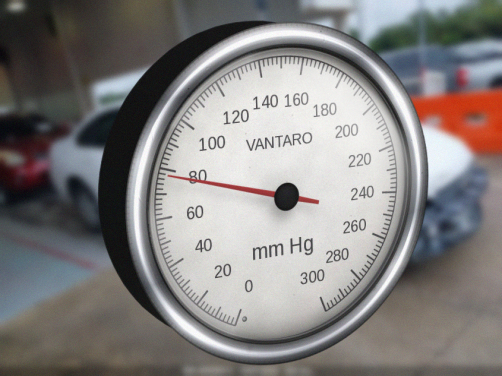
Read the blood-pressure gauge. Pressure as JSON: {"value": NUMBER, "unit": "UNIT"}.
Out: {"value": 78, "unit": "mmHg"}
